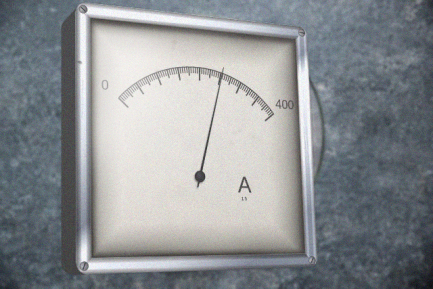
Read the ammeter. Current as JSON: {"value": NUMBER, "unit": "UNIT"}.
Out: {"value": 250, "unit": "A"}
